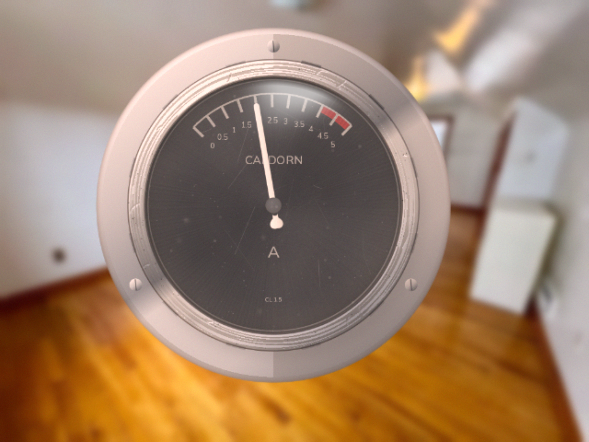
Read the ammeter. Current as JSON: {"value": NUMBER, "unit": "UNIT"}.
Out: {"value": 2, "unit": "A"}
